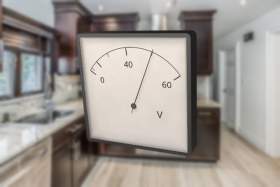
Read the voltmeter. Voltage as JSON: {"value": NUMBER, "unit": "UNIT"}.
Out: {"value": 50, "unit": "V"}
